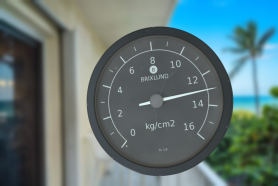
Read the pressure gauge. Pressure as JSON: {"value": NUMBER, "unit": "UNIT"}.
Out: {"value": 13, "unit": "kg/cm²"}
